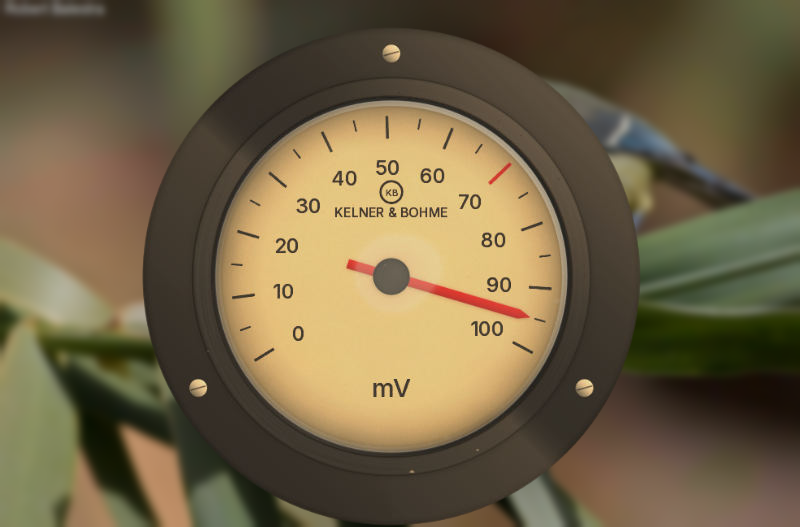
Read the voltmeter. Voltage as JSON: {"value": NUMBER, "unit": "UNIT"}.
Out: {"value": 95, "unit": "mV"}
